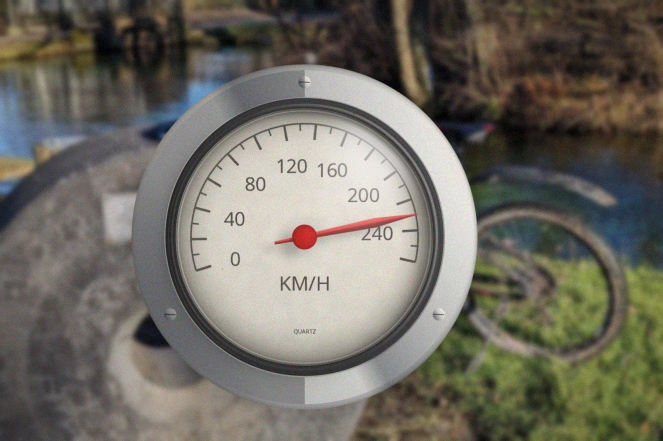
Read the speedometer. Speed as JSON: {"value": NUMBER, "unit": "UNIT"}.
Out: {"value": 230, "unit": "km/h"}
